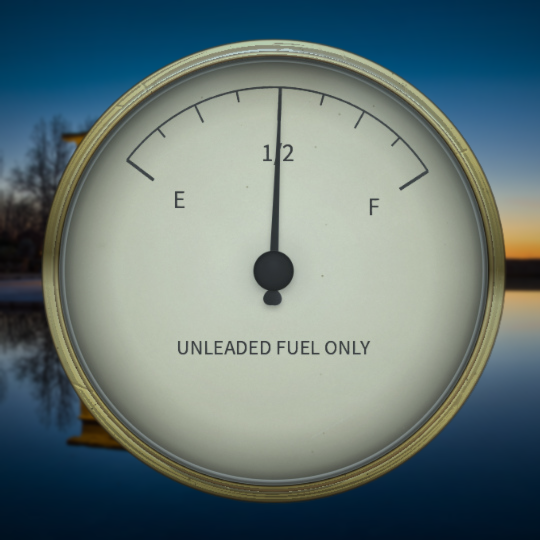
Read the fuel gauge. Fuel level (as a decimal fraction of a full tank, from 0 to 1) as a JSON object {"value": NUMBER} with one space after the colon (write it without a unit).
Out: {"value": 0.5}
